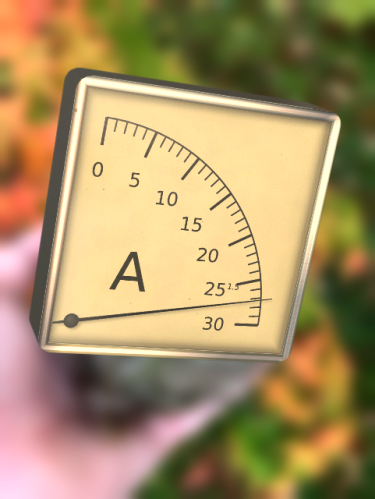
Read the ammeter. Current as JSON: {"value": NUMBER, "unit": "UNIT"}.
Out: {"value": 27, "unit": "A"}
